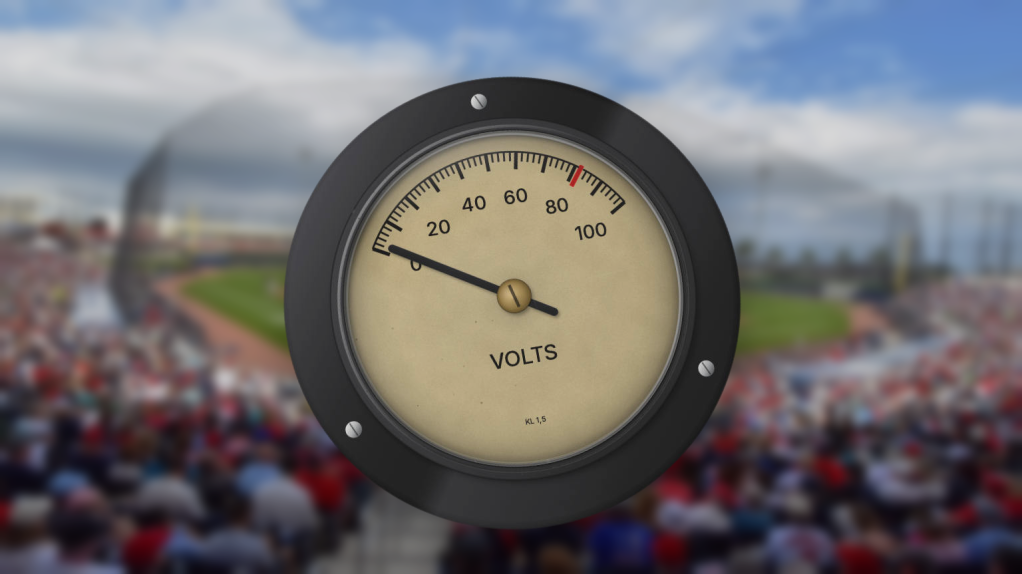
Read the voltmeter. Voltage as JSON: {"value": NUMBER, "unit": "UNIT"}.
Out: {"value": 2, "unit": "V"}
